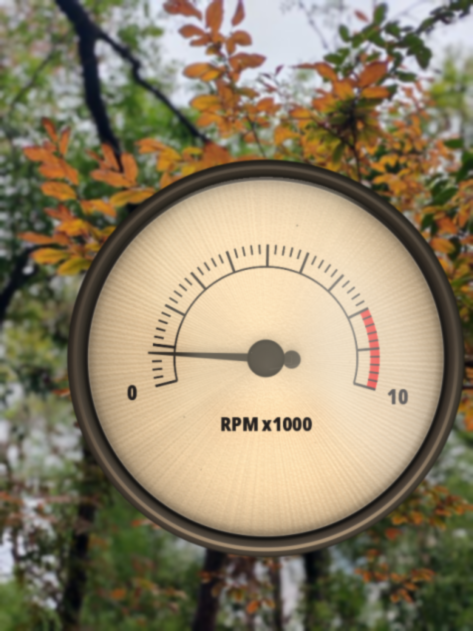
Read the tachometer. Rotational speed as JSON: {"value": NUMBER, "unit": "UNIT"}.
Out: {"value": 800, "unit": "rpm"}
